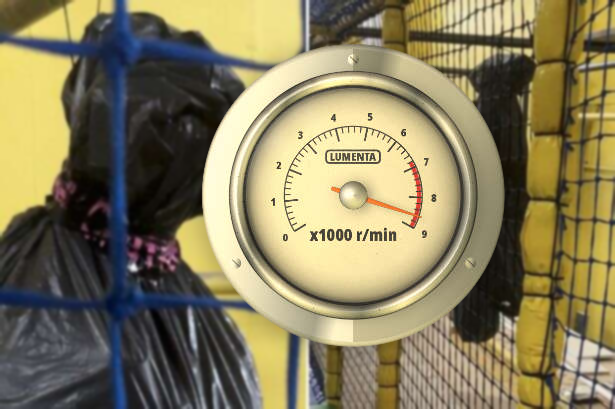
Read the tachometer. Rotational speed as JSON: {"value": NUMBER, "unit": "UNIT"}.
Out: {"value": 8600, "unit": "rpm"}
